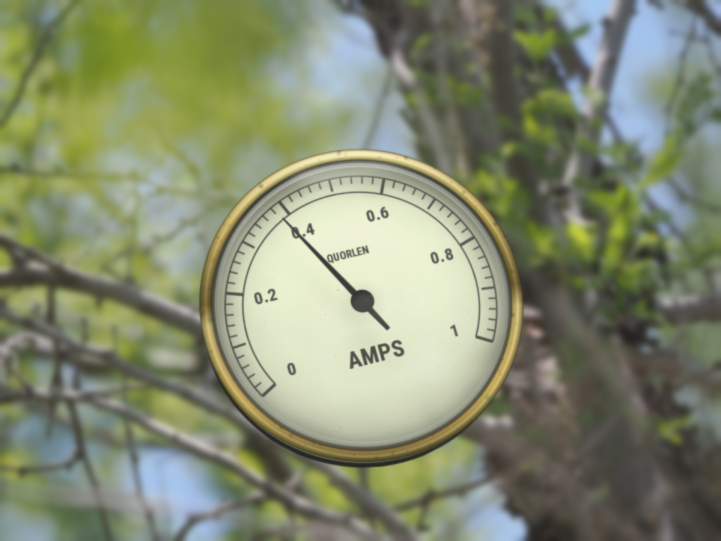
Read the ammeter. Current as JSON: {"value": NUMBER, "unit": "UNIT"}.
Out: {"value": 0.38, "unit": "A"}
